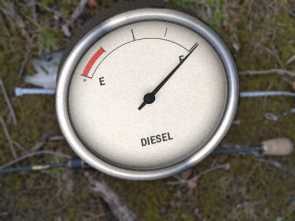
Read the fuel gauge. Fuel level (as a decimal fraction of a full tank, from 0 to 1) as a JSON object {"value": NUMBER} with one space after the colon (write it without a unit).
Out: {"value": 1}
